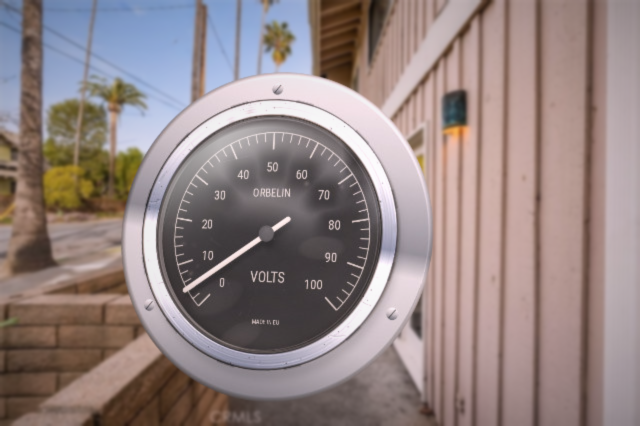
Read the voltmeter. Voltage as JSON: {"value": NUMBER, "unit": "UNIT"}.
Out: {"value": 4, "unit": "V"}
